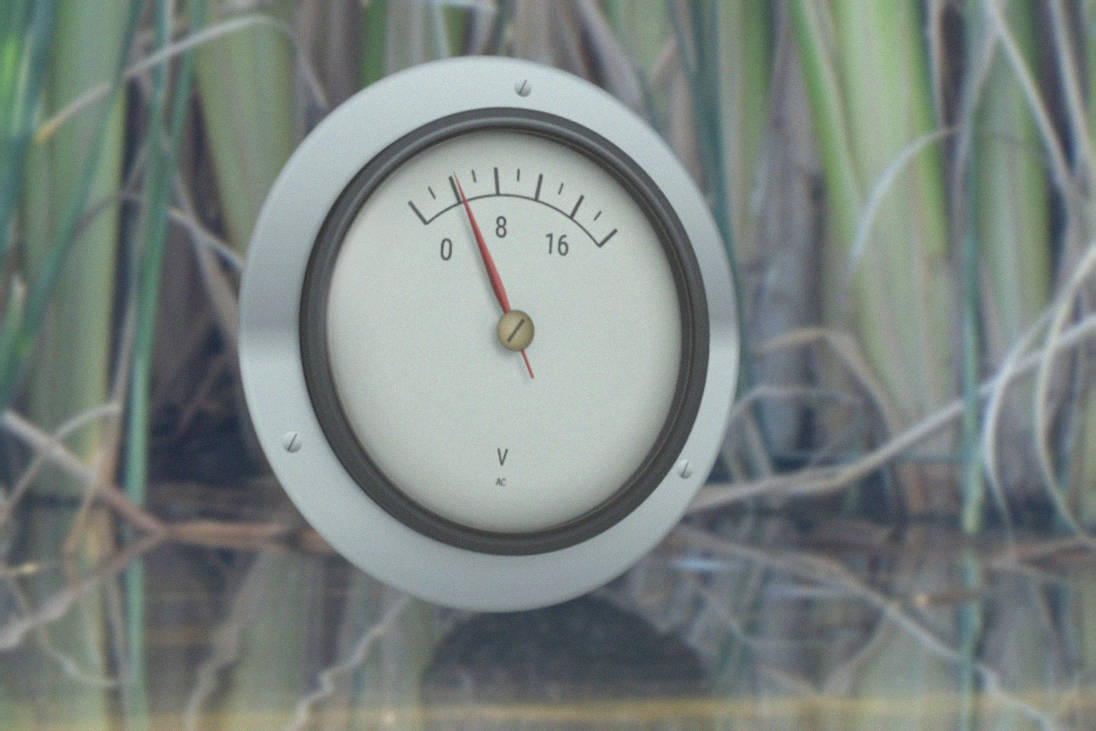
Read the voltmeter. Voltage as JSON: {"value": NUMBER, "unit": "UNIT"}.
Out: {"value": 4, "unit": "V"}
